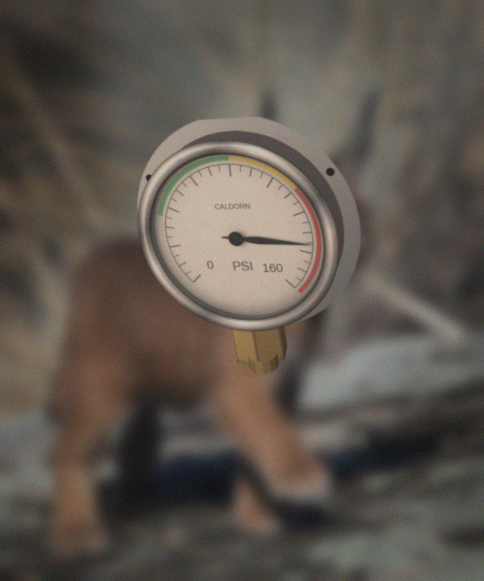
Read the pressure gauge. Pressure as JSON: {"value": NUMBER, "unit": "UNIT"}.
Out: {"value": 135, "unit": "psi"}
